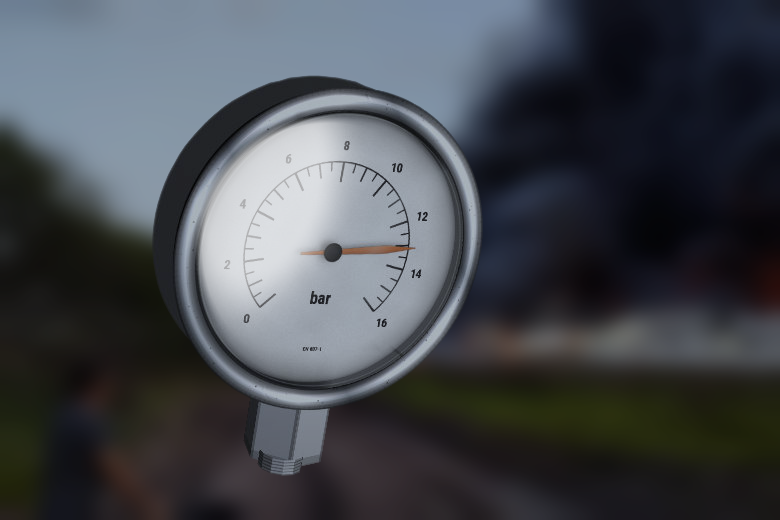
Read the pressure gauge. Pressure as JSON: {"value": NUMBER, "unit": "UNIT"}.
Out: {"value": 13, "unit": "bar"}
